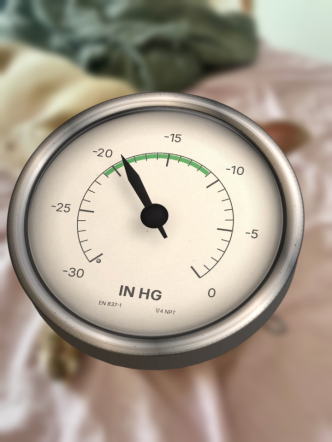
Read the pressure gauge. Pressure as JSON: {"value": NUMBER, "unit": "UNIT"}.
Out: {"value": -19, "unit": "inHg"}
